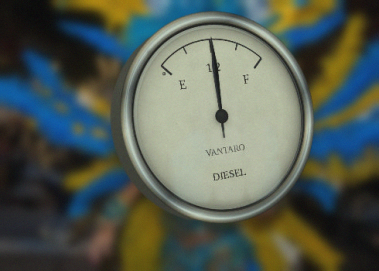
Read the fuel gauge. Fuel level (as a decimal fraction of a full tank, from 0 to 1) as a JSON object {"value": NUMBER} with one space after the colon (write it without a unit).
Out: {"value": 0.5}
